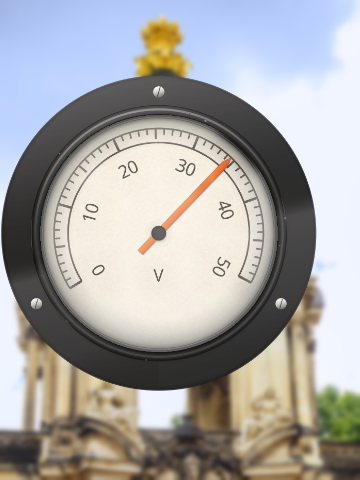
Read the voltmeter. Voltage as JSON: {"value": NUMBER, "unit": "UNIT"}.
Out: {"value": 34.5, "unit": "V"}
